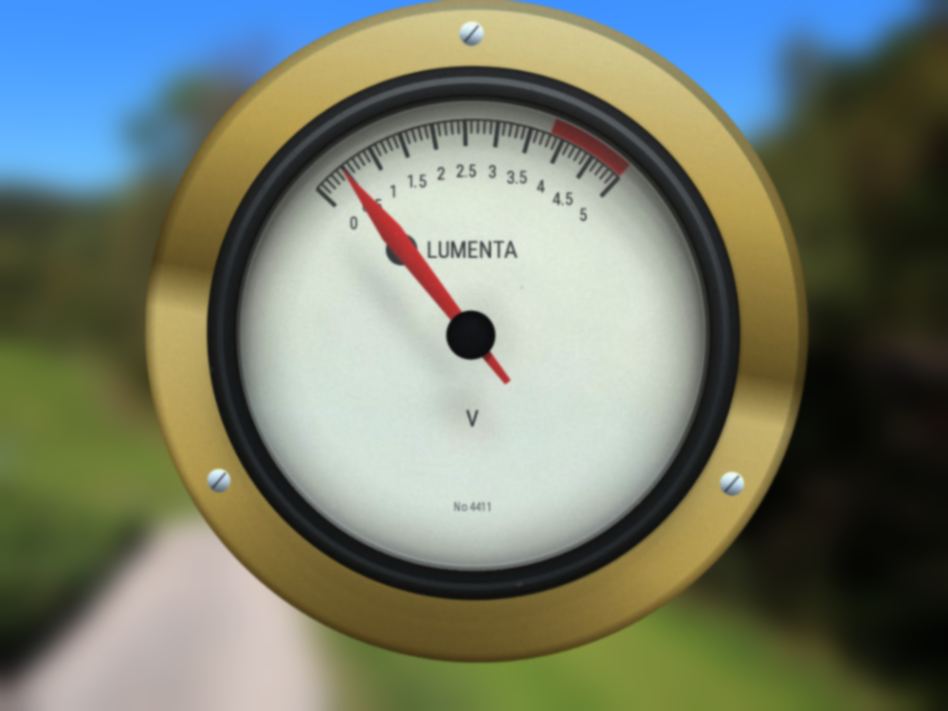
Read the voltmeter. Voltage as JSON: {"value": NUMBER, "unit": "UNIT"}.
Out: {"value": 0.5, "unit": "V"}
